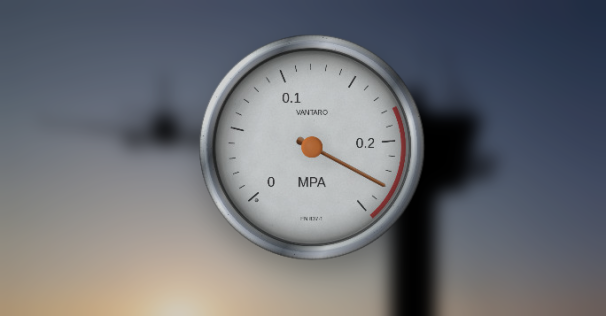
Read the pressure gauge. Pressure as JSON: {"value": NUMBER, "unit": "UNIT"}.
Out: {"value": 0.23, "unit": "MPa"}
